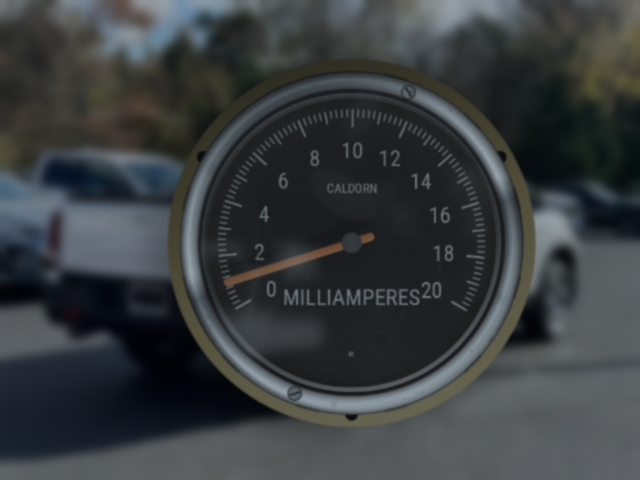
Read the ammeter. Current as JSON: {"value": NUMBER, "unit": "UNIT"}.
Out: {"value": 1, "unit": "mA"}
